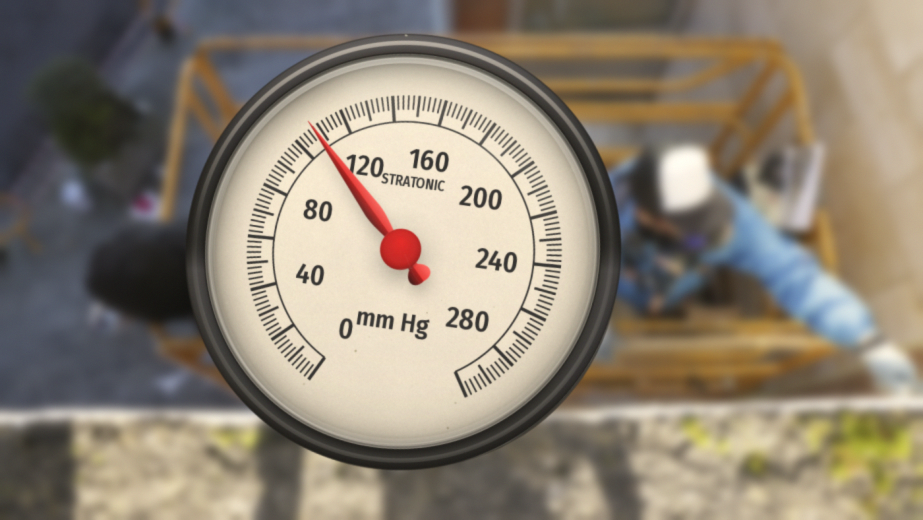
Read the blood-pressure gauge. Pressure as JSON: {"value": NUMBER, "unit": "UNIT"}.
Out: {"value": 108, "unit": "mmHg"}
